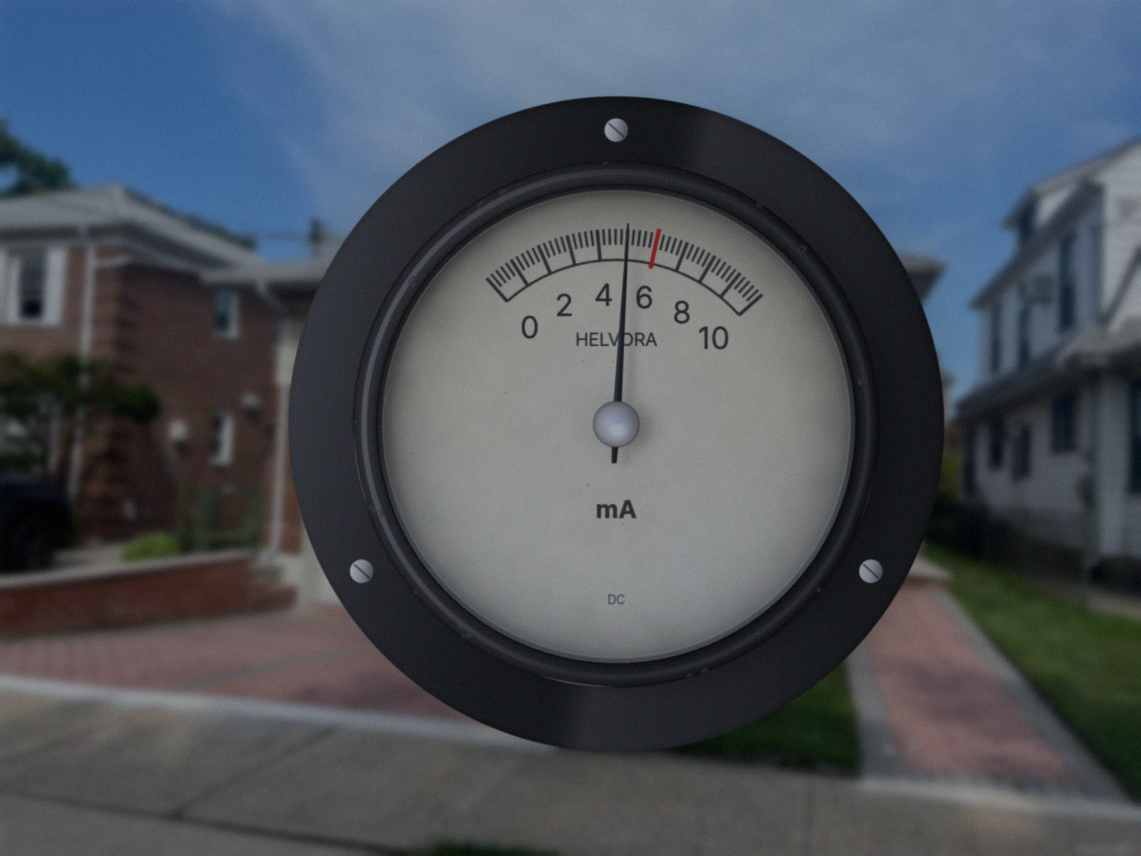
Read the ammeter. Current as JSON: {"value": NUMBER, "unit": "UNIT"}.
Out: {"value": 5, "unit": "mA"}
